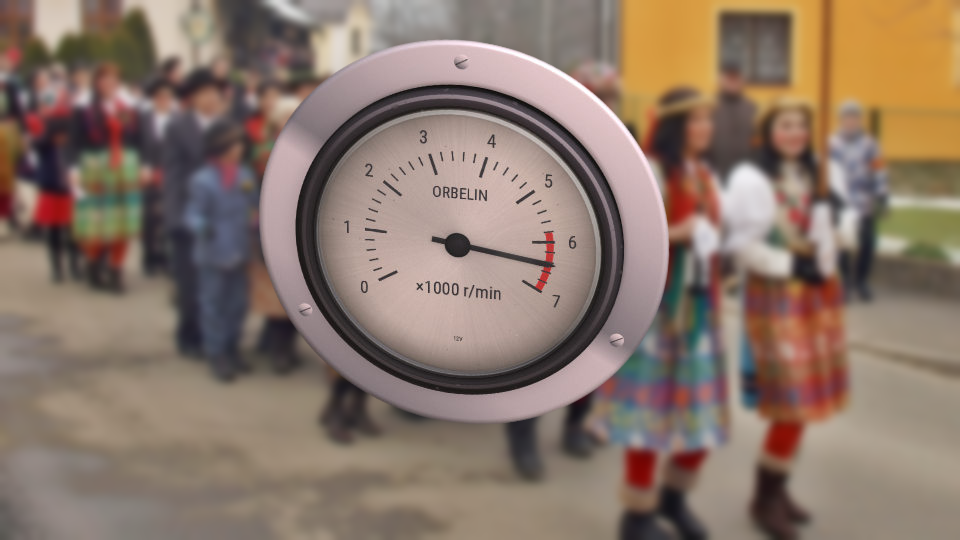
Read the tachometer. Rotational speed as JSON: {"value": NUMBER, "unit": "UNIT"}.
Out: {"value": 6400, "unit": "rpm"}
